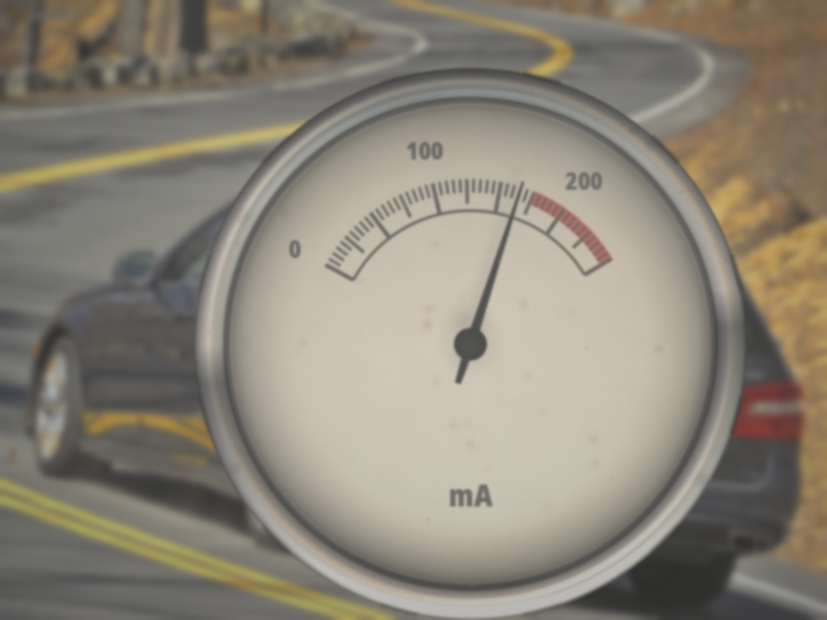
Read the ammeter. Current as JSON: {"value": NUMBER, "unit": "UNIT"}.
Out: {"value": 165, "unit": "mA"}
